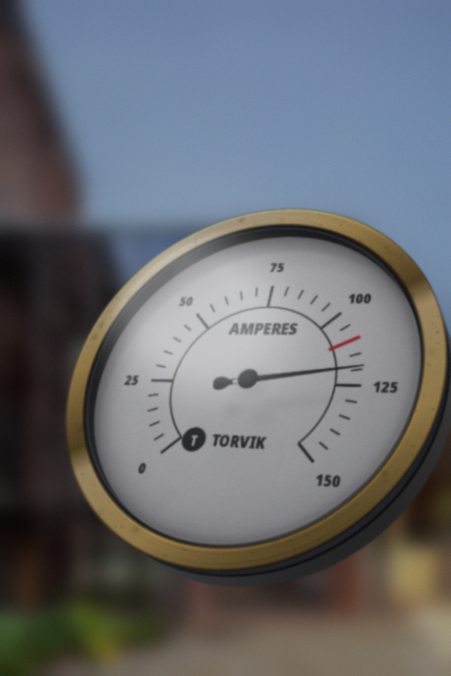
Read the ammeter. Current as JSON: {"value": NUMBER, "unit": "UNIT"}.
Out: {"value": 120, "unit": "A"}
